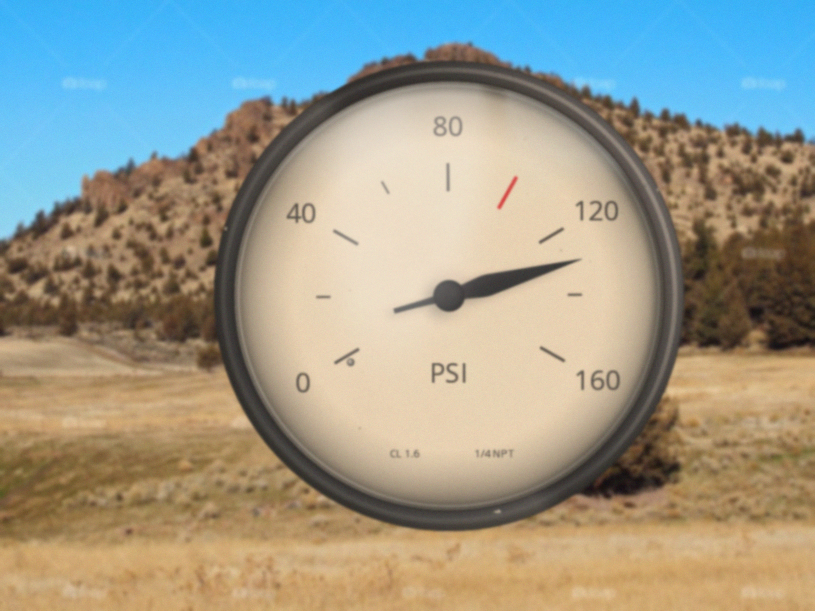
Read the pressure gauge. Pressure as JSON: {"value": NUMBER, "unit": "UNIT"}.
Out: {"value": 130, "unit": "psi"}
